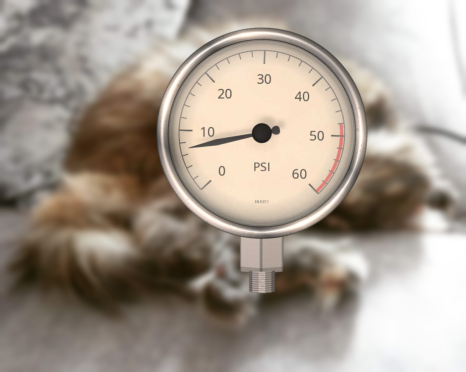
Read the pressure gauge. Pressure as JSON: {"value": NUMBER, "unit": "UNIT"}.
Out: {"value": 7, "unit": "psi"}
